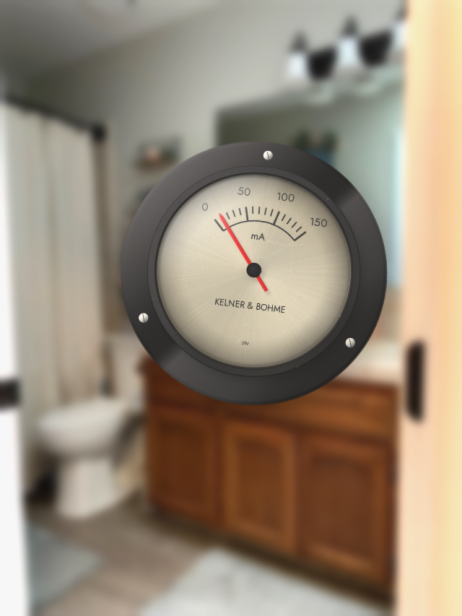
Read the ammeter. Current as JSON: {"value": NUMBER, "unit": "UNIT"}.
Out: {"value": 10, "unit": "mA"}
